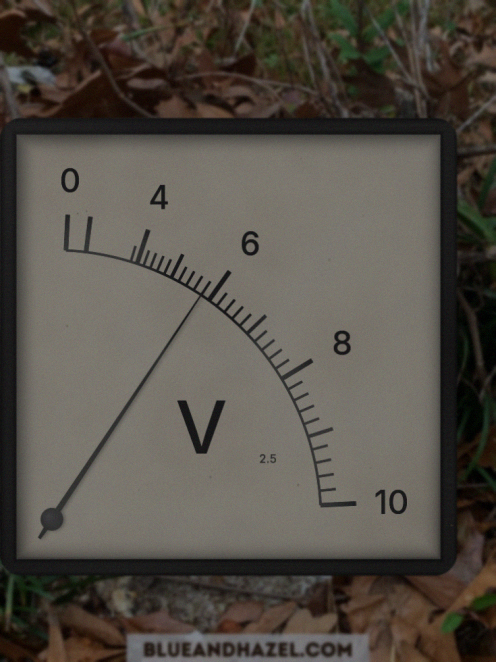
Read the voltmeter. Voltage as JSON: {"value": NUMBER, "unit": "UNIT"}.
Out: {"value": 5.8, "unit": "V"}
